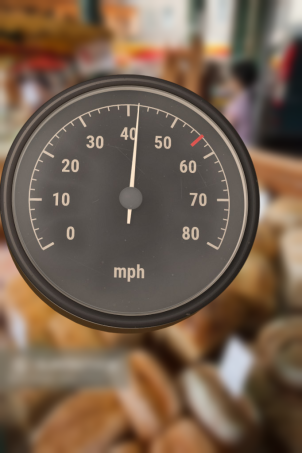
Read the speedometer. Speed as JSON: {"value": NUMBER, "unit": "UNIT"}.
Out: {"value": 42, "unit": "mph"}
